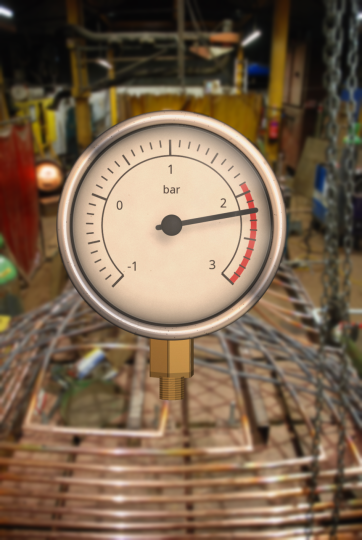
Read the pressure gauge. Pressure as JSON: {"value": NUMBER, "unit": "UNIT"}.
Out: {"value": 2.2, "unit": "bar"}
